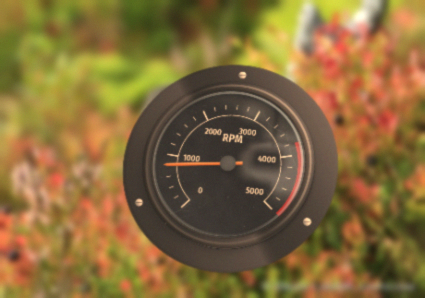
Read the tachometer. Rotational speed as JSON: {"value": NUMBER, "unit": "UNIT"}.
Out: {"value": 800, "unit": "rpm"}
